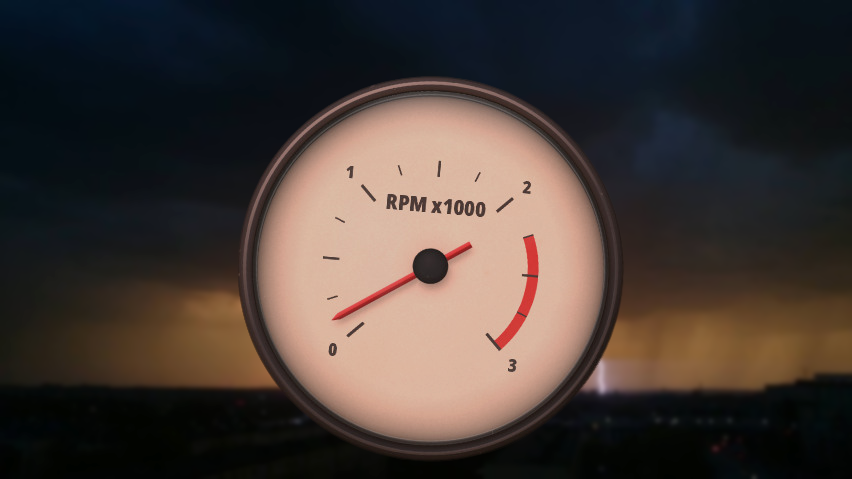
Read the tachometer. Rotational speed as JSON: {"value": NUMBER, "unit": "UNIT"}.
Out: {"value": 125, "unit": "rpm"}
